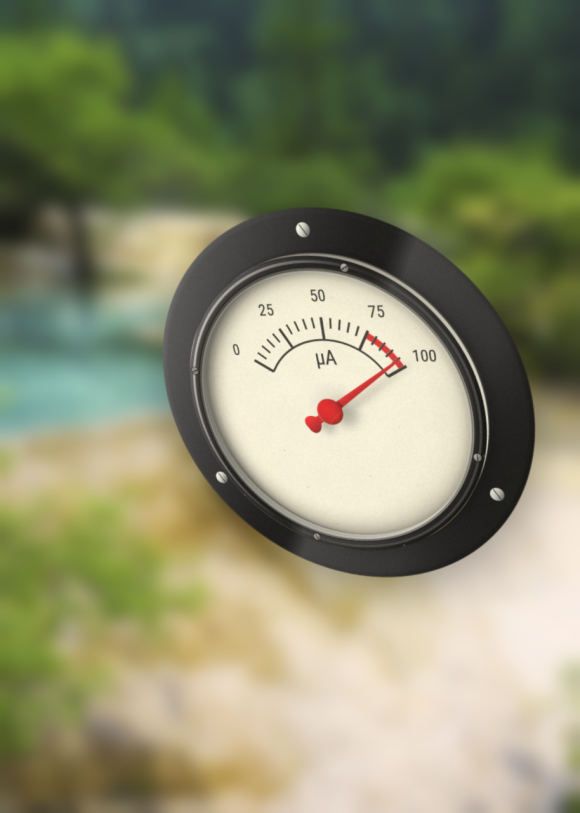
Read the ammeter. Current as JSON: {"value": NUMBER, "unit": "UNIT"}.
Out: {"value": 95, "unit": "µA"}
